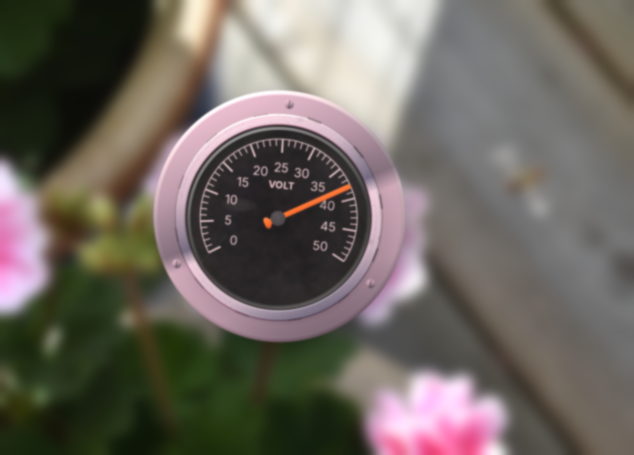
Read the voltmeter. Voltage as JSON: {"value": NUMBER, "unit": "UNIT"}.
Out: {"value": 38, "unit": "V"}
